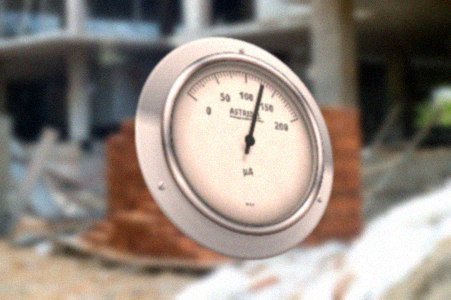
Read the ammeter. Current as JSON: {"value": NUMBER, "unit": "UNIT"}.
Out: {"value": 125, "unit": "µA"}
